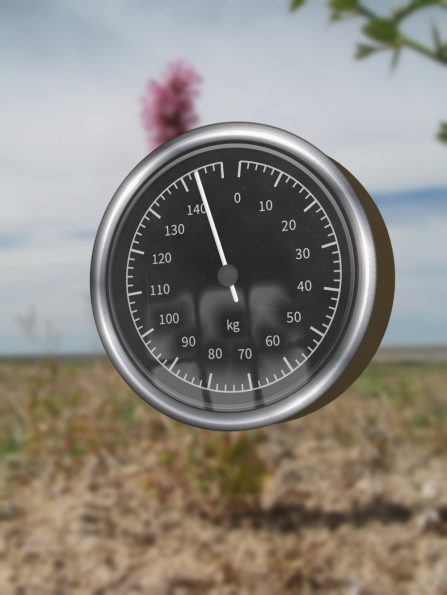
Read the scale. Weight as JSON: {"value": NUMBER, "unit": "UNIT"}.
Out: {"value": 144, "unit": "kg"}
